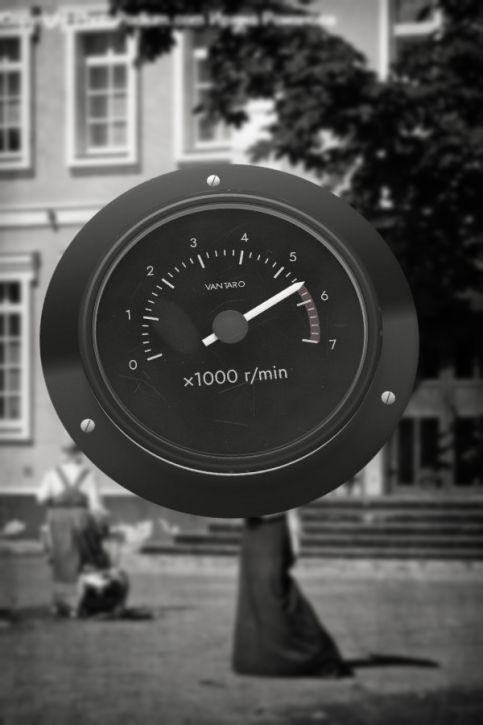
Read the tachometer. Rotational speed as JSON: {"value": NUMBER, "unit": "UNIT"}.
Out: {"value": 5600, "unit": "rpm"}
